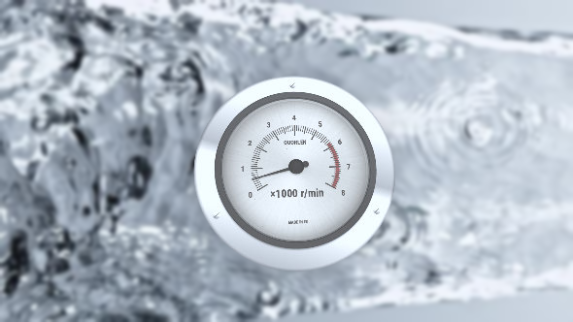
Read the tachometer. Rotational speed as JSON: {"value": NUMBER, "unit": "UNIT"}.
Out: {"value": 500, "unit": "rpm"}
